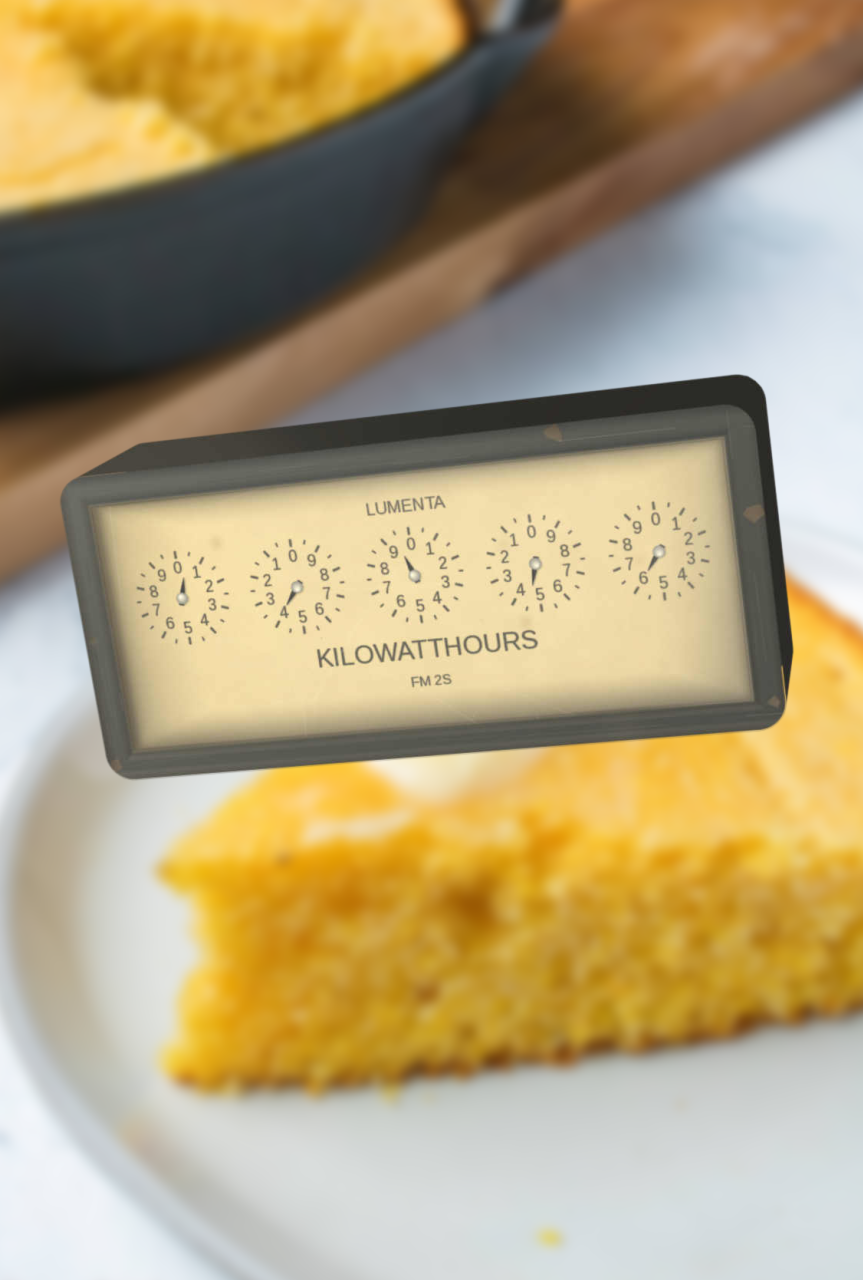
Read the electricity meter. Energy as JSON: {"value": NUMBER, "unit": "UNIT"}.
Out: {"value": 3946, "unit": "kWh"}
